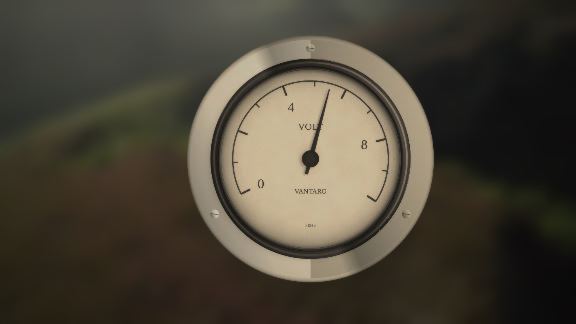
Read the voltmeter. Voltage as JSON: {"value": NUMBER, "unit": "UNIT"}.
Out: {"value": 5.5, "unit": "V"}
